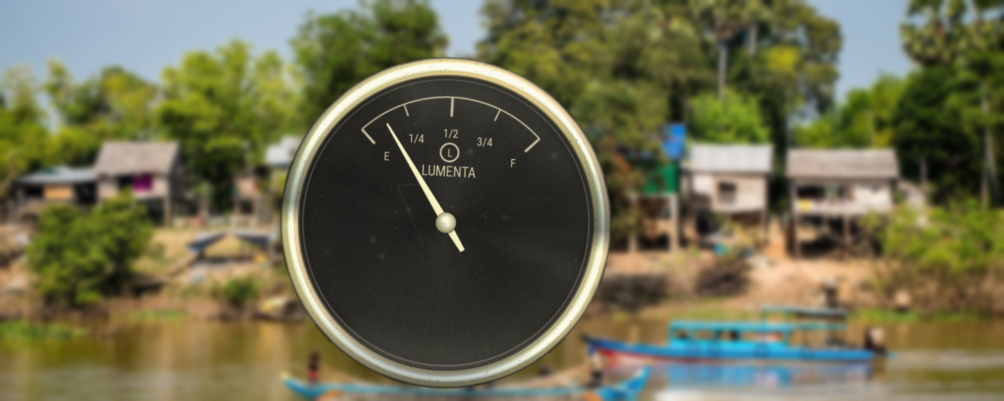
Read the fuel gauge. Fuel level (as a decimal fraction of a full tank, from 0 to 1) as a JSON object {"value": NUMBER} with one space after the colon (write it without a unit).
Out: {"value": 0.125}
